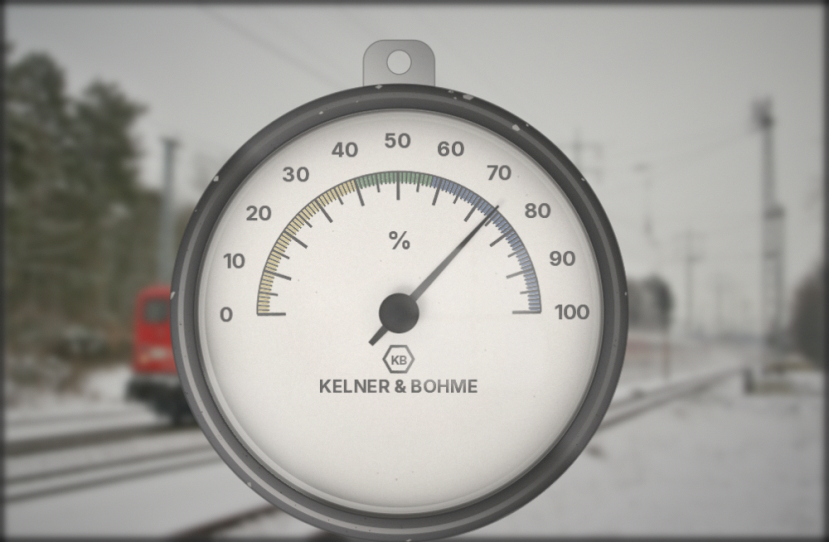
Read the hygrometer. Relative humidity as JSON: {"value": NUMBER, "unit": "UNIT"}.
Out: {"value": 74, "unit": "%"}
